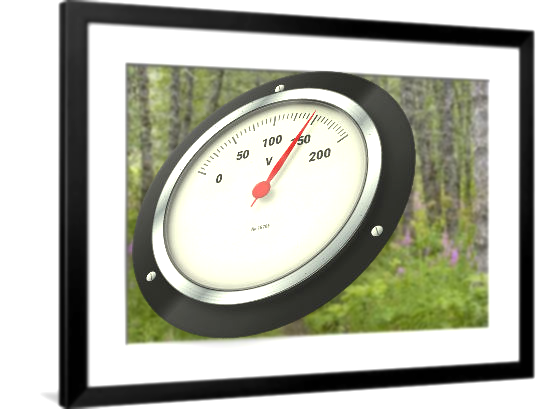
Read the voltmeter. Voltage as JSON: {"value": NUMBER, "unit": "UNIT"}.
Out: {"value": 150, "unit": "V"}
